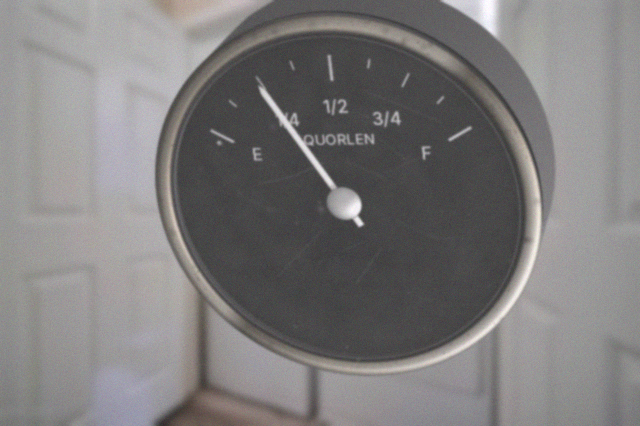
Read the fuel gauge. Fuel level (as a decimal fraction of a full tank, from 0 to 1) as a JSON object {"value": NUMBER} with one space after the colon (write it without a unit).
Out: {"value": 0.25}
